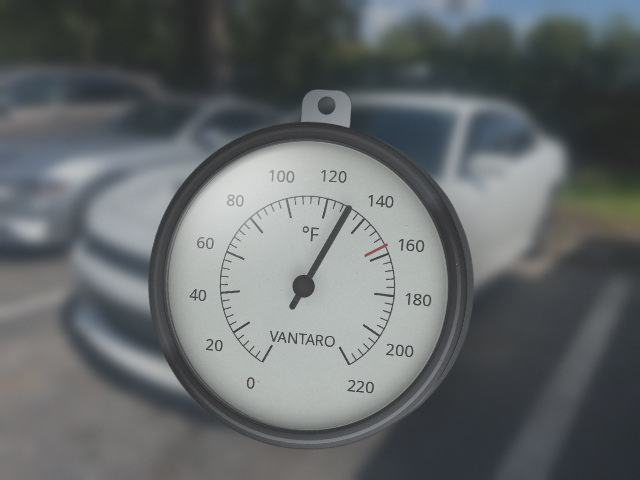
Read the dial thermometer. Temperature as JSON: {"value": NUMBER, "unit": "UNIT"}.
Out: {"value": 132, "unit": "°F"}
